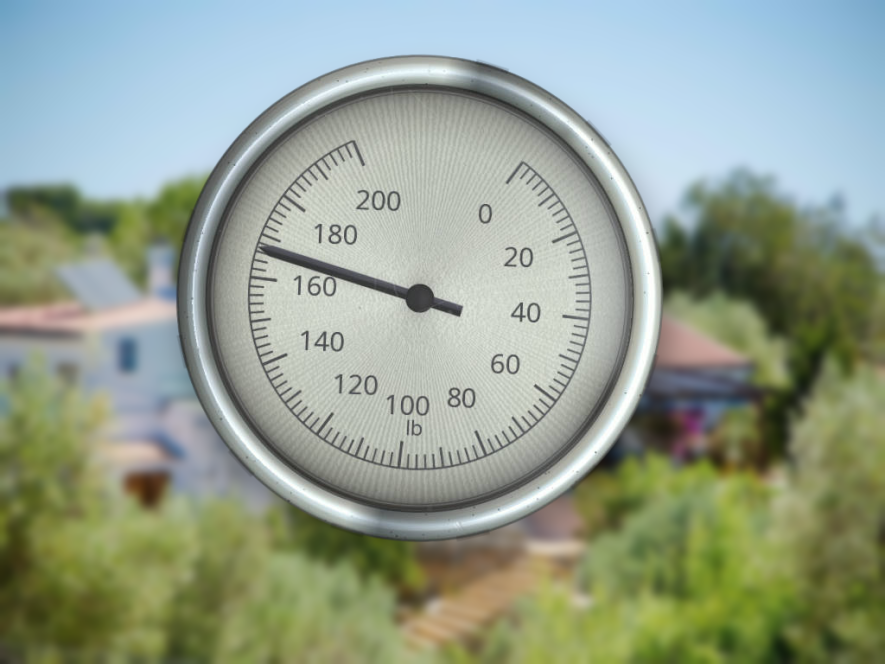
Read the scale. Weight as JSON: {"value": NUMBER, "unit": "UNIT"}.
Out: {"value": 167, "unit": "lb"}
